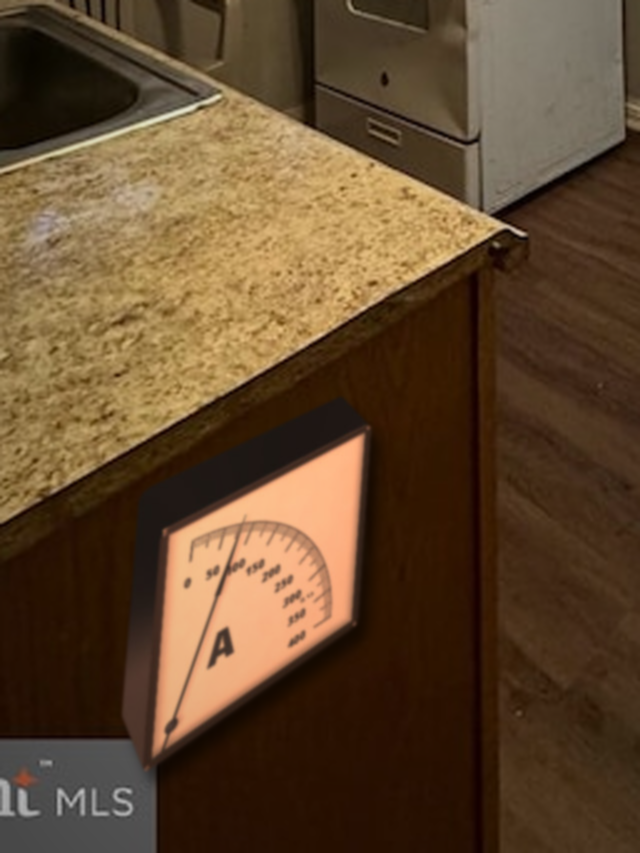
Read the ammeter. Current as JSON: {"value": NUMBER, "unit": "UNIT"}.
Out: {"value": 75, "unit": "A"}
